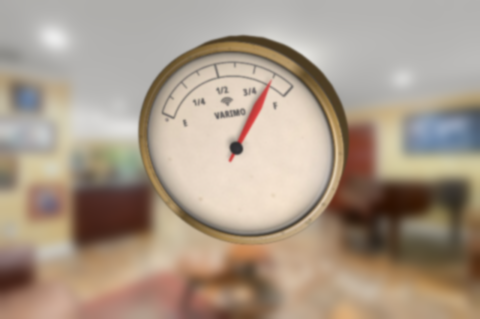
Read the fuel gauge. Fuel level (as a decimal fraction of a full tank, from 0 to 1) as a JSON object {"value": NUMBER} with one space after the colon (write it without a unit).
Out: {"value": 0.875}
